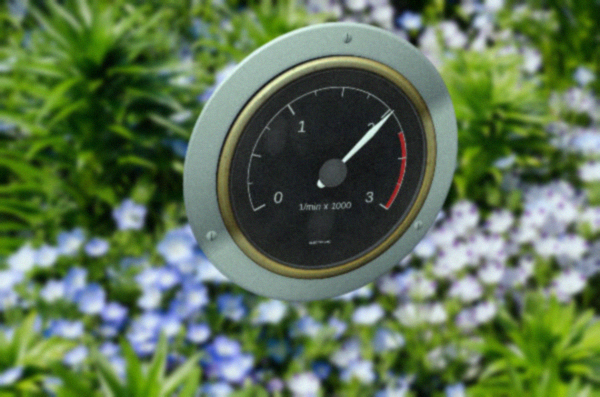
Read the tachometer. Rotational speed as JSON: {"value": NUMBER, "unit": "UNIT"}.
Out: {"value": 2000, "unit": "rpm"}
